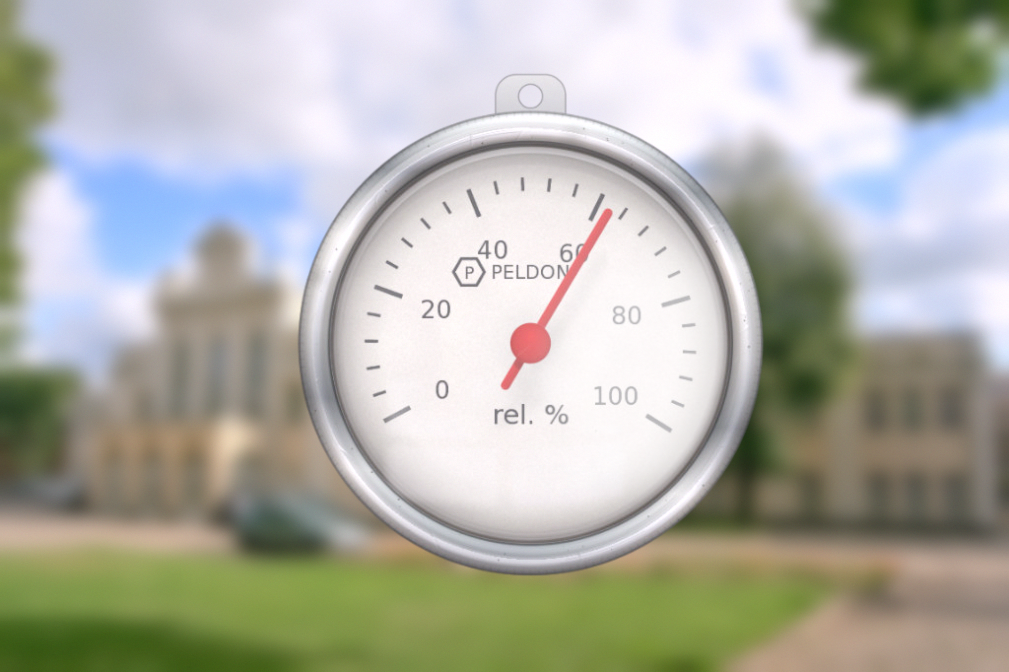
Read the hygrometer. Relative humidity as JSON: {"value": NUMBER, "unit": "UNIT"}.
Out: {"value": 62, "unit": "%"}
